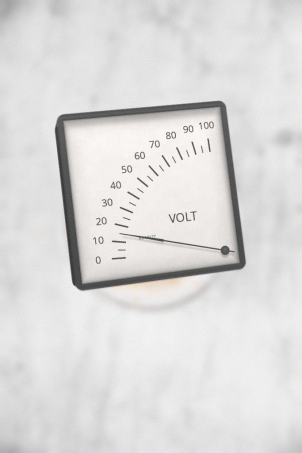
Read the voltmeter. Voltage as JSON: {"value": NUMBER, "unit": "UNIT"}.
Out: {"value": 15, "unit": "V"}
